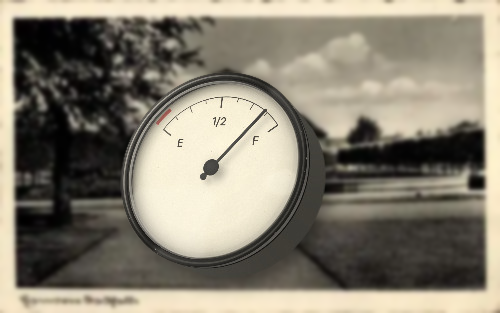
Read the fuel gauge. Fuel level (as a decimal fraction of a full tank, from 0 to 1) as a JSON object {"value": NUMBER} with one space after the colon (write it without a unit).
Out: {"value": 0.875}
